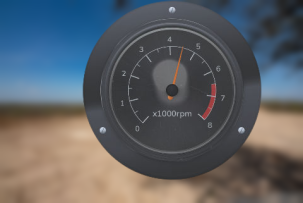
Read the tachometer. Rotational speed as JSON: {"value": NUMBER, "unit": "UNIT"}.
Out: {"value": 4500, "unit": "rpm"}
